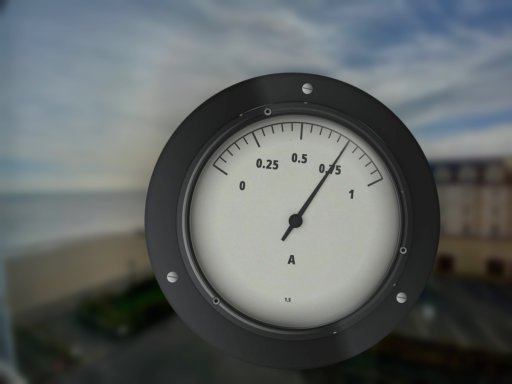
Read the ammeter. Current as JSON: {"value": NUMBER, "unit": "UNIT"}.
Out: {"value": 0.75, "unit": "A"}
